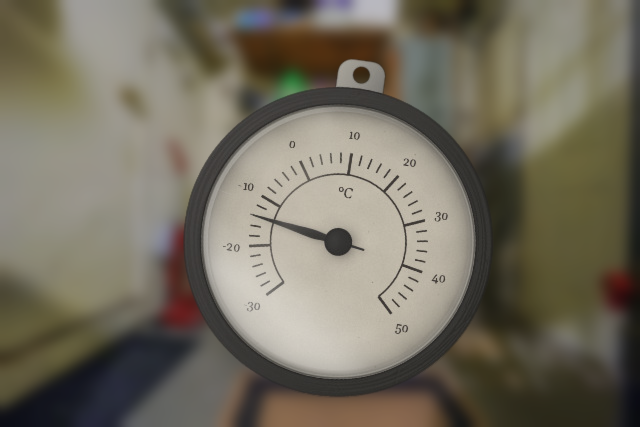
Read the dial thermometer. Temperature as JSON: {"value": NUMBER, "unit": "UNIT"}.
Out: {"value": -14, "unit": "°C"}
